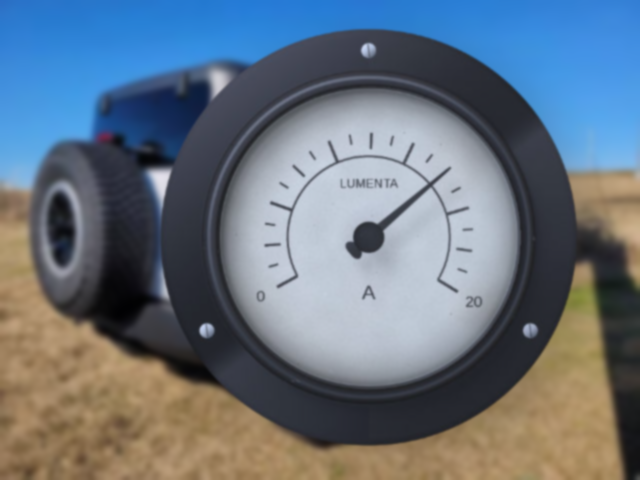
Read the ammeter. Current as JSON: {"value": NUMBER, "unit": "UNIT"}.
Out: {"value": 14, "unit": "A"}
